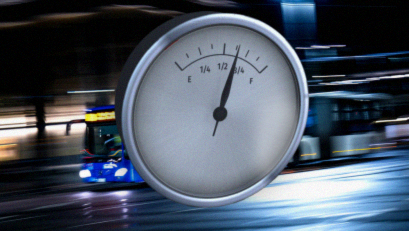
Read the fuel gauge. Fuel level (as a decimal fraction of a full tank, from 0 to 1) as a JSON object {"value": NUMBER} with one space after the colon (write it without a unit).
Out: {"value": 0.625}
